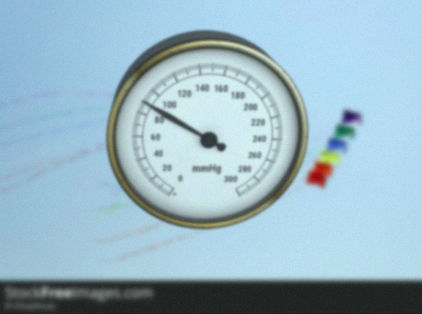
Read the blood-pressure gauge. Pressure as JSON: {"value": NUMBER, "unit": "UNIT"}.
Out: {"value": 90, "unit": "mmHg"}
